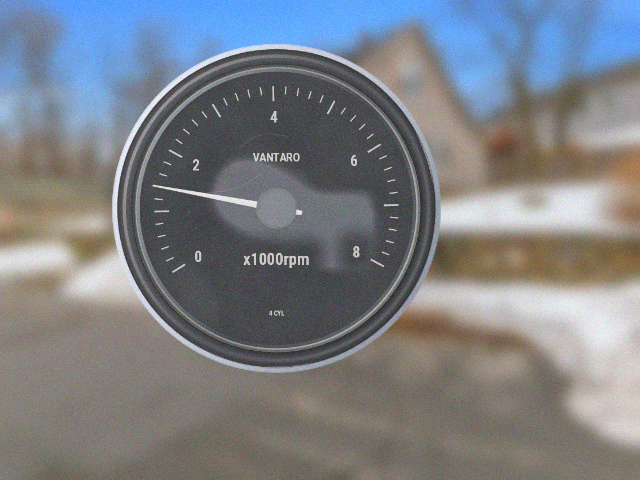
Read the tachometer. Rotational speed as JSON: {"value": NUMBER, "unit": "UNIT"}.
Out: {"value": 1400, "unit": "rpm"}
